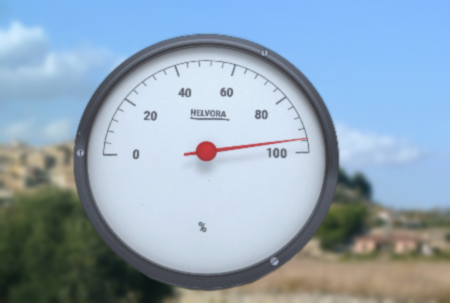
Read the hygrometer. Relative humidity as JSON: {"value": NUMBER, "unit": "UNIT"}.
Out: {"value": 96, "unit": "%"}
